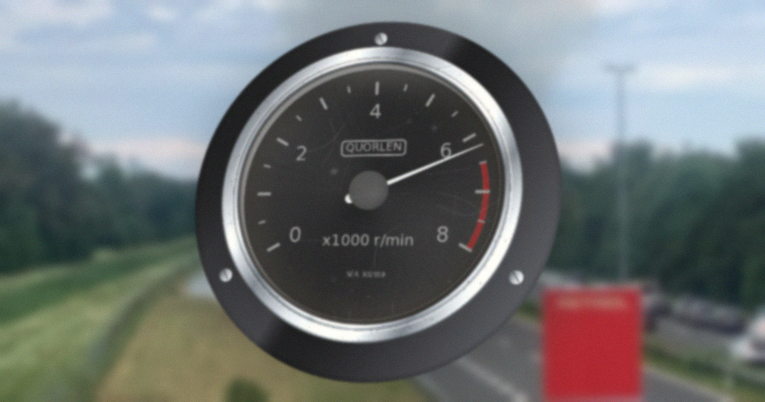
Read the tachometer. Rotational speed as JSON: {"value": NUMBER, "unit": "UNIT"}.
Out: {"value": 6250, "unit": "rpm"}
